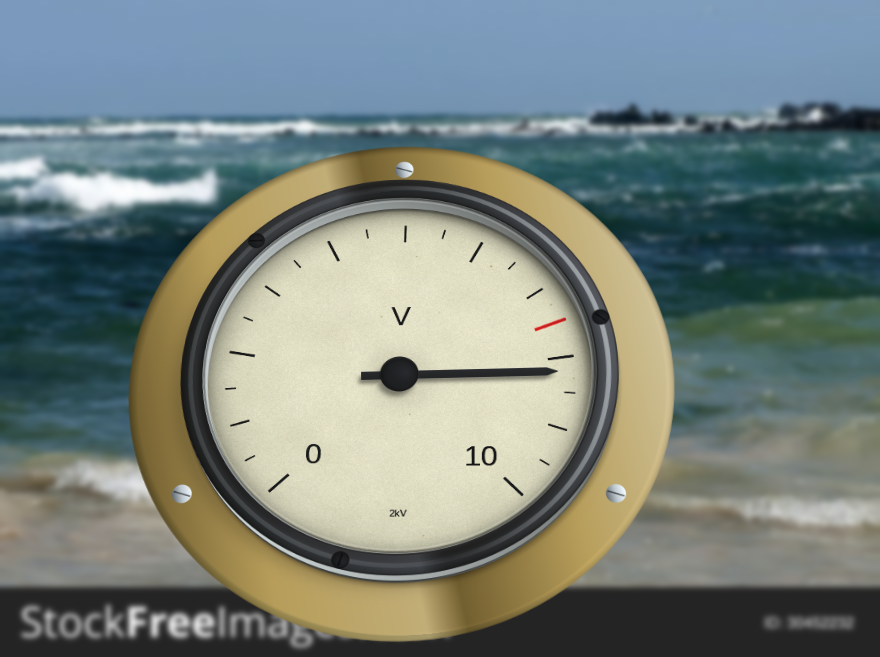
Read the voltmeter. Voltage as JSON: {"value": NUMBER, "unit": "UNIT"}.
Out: {"value": 8.25, "unit": "V"}
